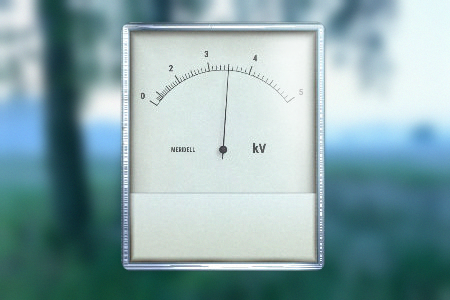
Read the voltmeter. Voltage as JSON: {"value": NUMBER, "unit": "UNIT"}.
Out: {"value": 3.5, "unit": "kV"}
